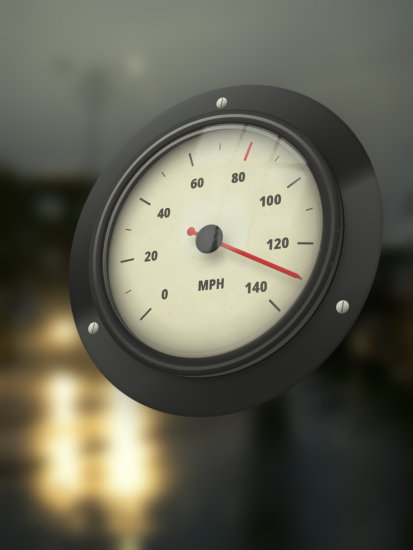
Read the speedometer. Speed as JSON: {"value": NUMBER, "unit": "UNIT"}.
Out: {"value": 130, "unit": "mph"}
